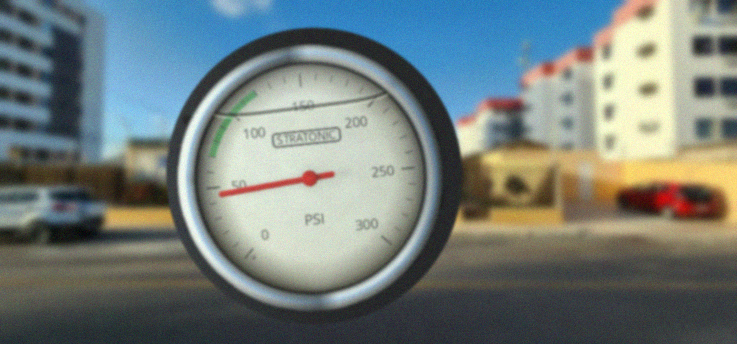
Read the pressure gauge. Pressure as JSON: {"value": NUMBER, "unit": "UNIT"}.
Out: {"value": 45, "unit": "psi"}
